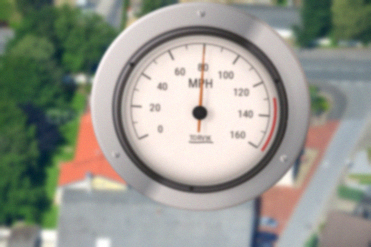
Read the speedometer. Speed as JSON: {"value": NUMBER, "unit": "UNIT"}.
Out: {"value": 80, "unit": "mph"}
